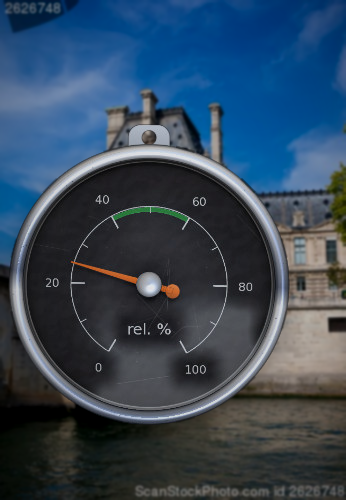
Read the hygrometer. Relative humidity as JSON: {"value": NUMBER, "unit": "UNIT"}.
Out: {"value": 25, "unit": "%"}
